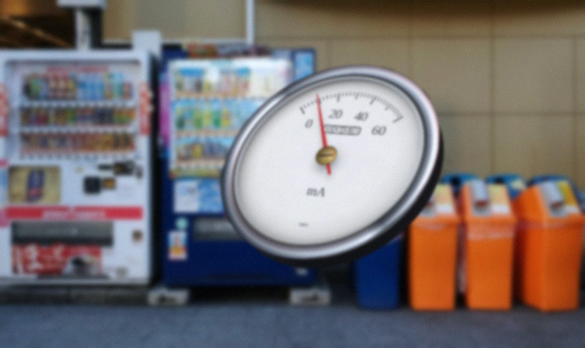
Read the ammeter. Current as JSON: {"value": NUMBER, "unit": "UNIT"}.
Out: {"value": 10, "unit": "mA"}
